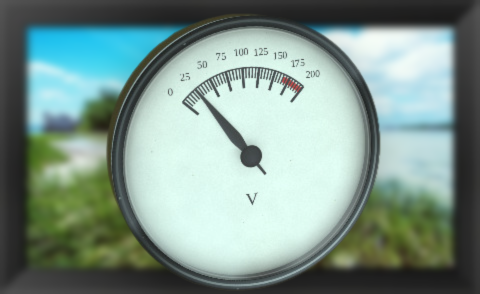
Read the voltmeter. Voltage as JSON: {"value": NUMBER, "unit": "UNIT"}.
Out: {"value": 25, "unit": "V"}
